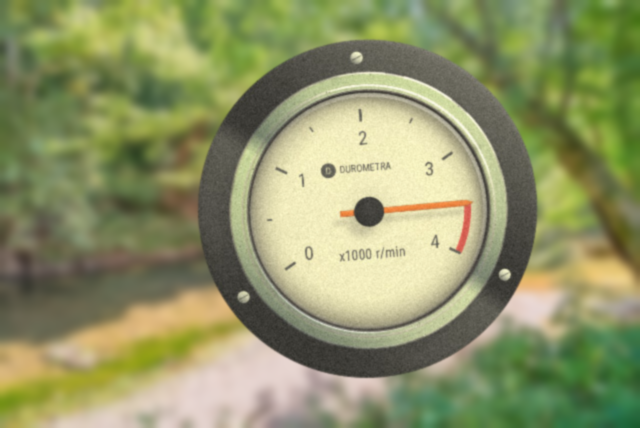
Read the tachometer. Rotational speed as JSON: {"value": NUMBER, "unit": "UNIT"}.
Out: {"value": 3500, "unit": "rpm"}
